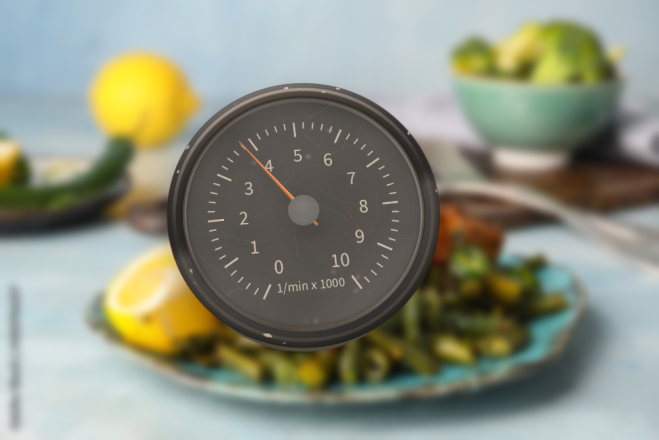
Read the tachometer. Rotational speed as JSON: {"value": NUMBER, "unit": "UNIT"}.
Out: {"value": 3800, "unit": "rpm"}
